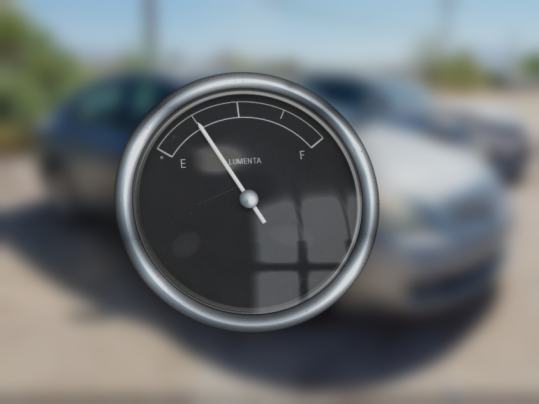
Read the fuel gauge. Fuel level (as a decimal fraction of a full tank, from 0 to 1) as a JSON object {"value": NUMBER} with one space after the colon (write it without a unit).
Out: {"value": 0.25}
